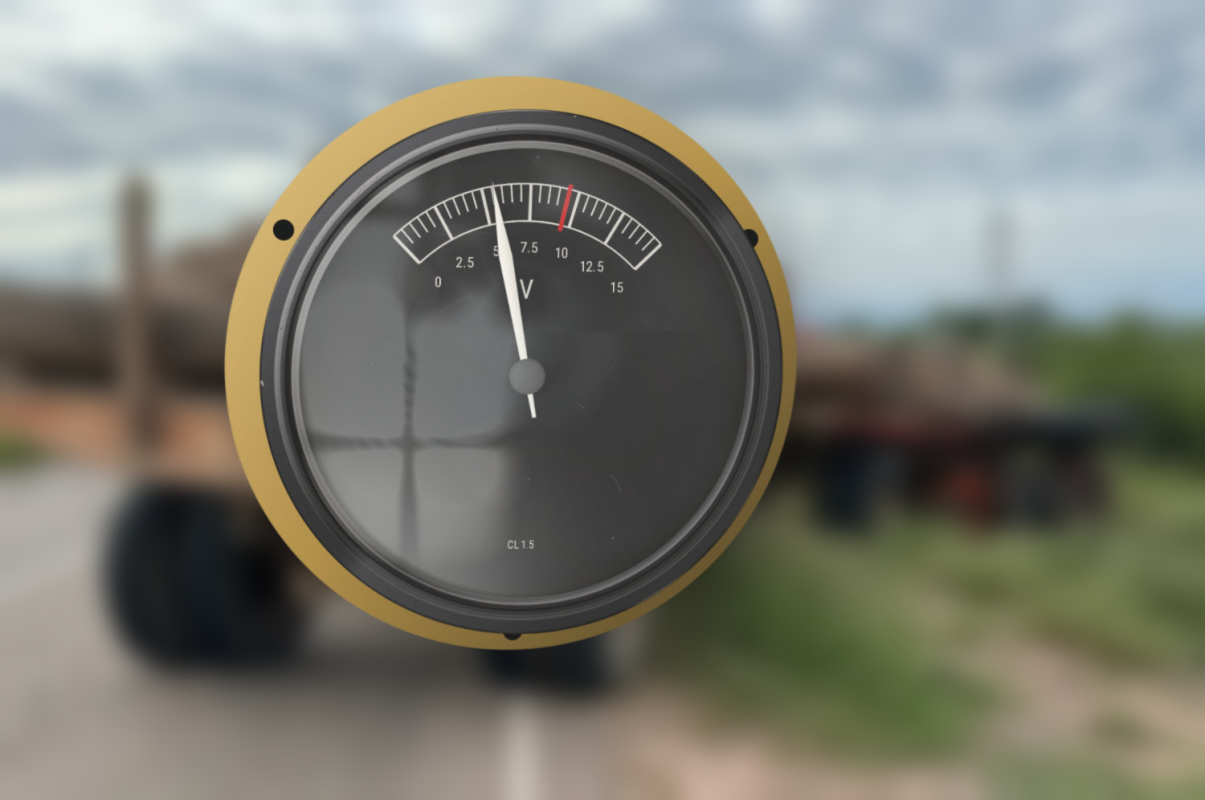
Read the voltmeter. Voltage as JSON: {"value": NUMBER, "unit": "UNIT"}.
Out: {"value": 5.5, "unit": "V"}
